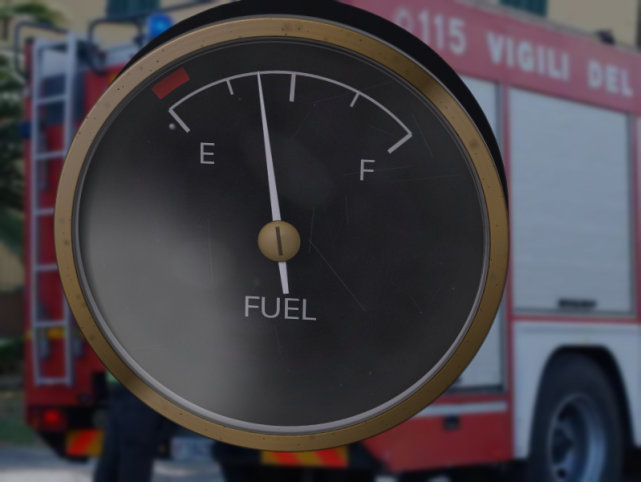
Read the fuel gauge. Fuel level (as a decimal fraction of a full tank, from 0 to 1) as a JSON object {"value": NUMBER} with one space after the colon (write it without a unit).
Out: {"value": 0.375}
